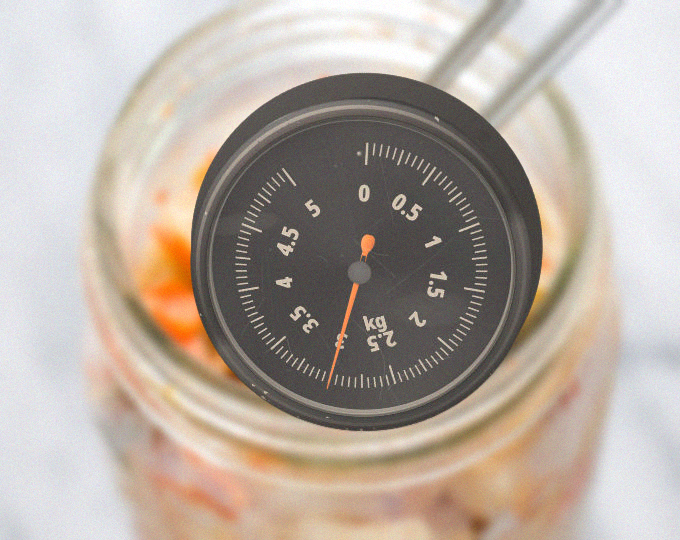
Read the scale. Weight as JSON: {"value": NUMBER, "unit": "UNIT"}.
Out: {"value": 3, "unit": "kg"}
